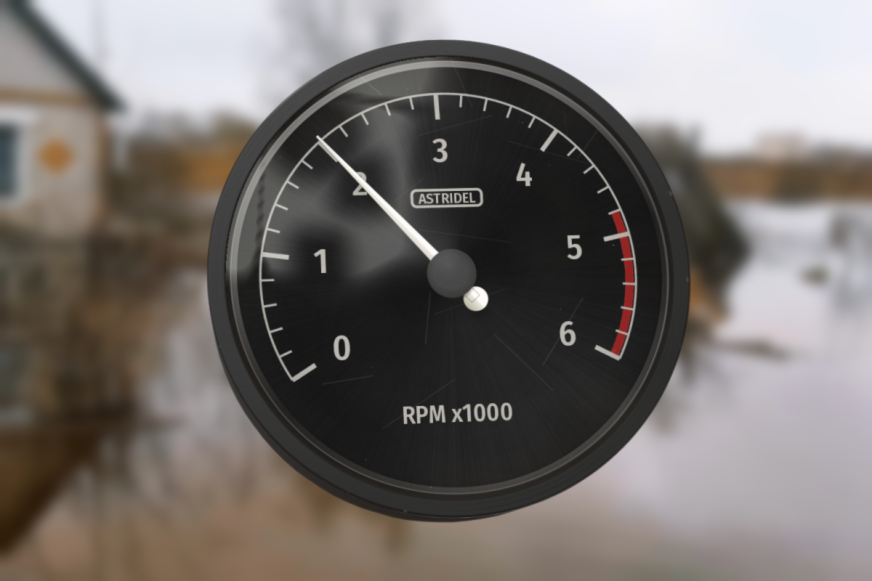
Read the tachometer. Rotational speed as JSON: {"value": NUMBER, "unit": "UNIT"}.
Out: {"value": 2000, "unit": "rpm"}
